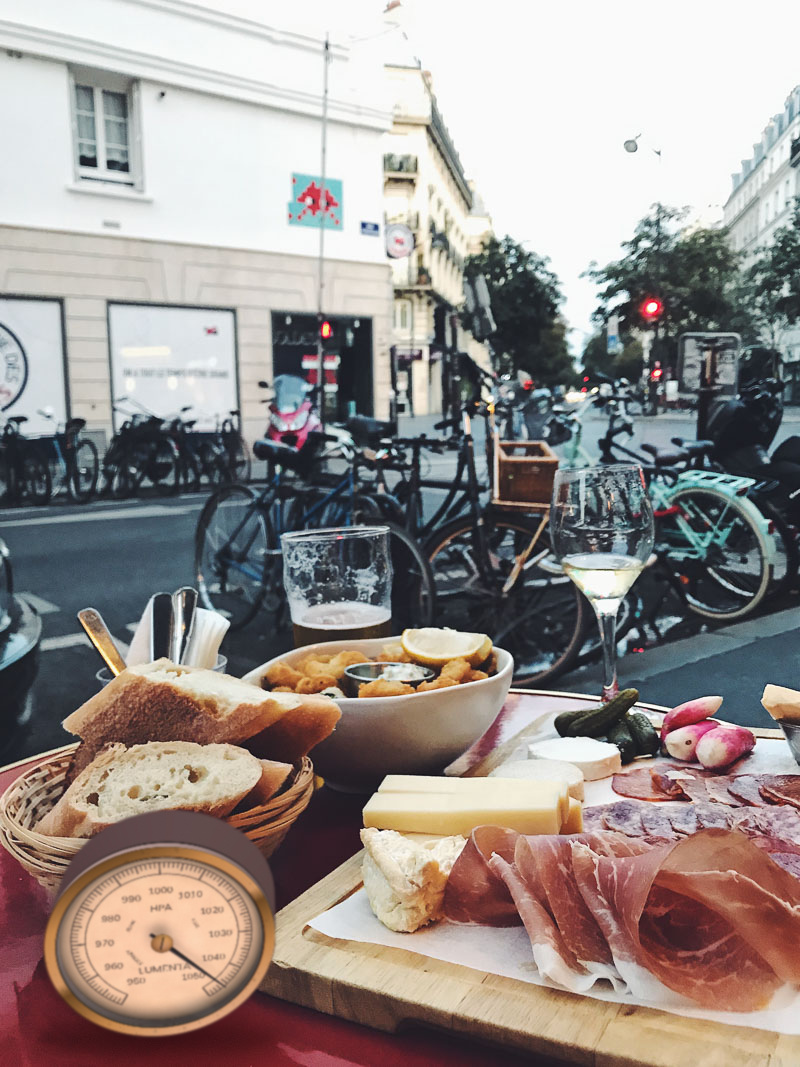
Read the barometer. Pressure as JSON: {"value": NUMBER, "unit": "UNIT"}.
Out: {"value": 1045, "unit": "hPa"}
